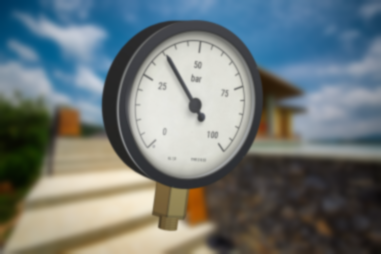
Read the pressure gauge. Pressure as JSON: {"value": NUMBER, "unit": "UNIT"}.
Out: {"value": 35, "unit": "bar"}
